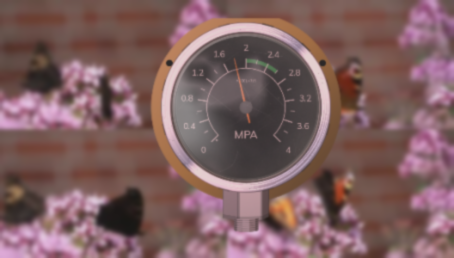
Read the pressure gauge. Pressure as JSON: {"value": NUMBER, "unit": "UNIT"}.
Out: {"value": 1.8, "unit": "MPa"}
